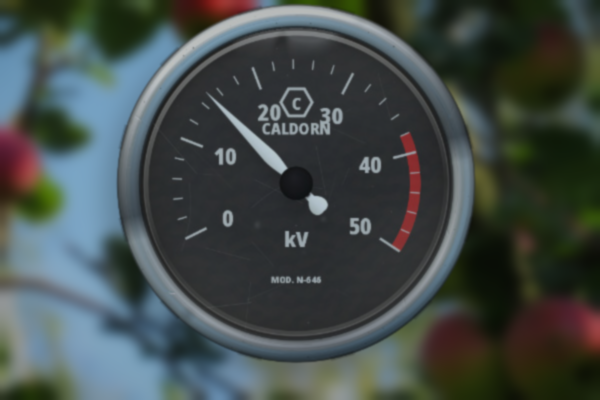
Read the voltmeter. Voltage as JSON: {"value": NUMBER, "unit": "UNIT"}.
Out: {"value": 15, "unit": "kV"}
